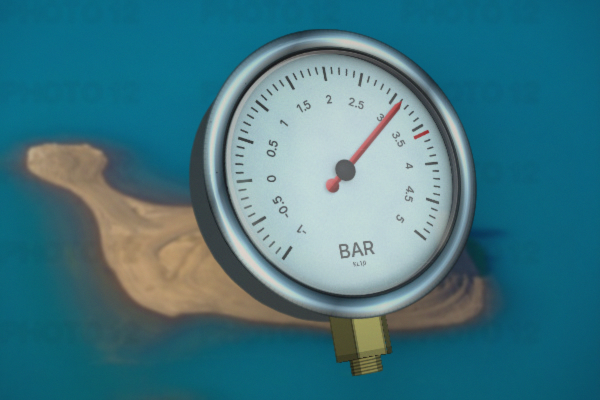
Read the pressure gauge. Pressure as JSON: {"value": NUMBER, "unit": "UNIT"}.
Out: {"value": 3.1, "unit": "bar"}
